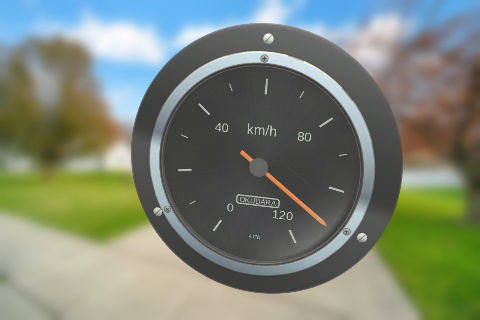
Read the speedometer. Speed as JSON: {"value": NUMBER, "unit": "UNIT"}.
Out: {"value": 110, "unit": "km/h"}
